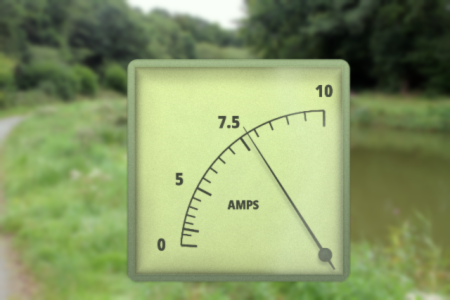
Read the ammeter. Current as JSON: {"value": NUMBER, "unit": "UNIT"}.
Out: {"value": 7.75, "unit": "A"}
